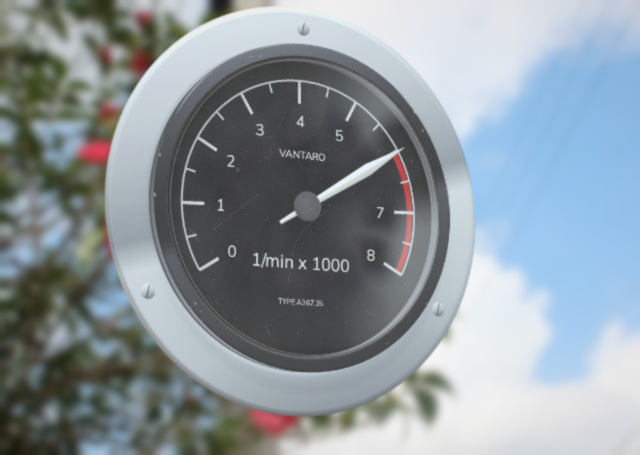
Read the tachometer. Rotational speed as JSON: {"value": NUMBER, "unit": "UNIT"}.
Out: {"value": 6000, "unit": "rpm"}
